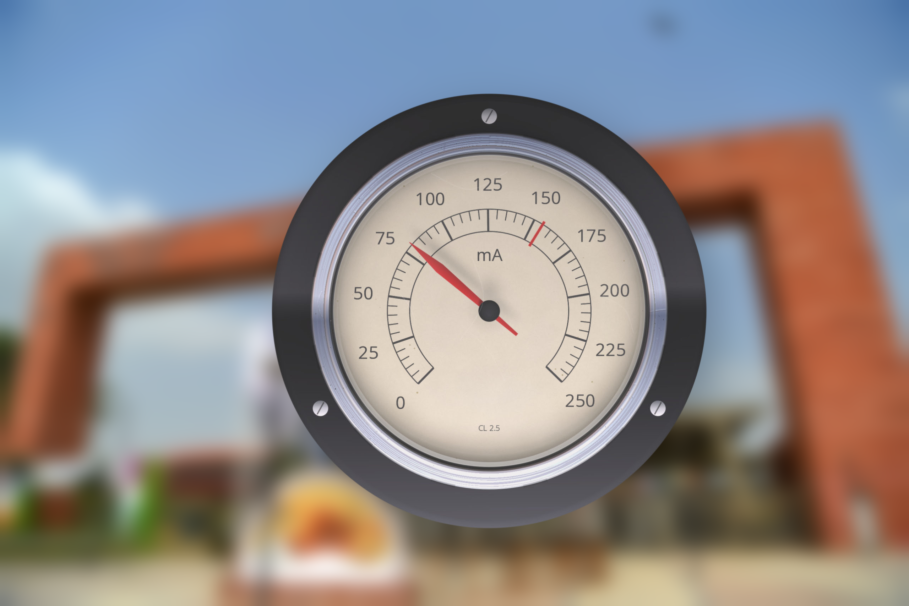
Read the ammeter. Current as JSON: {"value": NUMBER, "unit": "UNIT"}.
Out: {"value": 80, "unit": "mA"}
